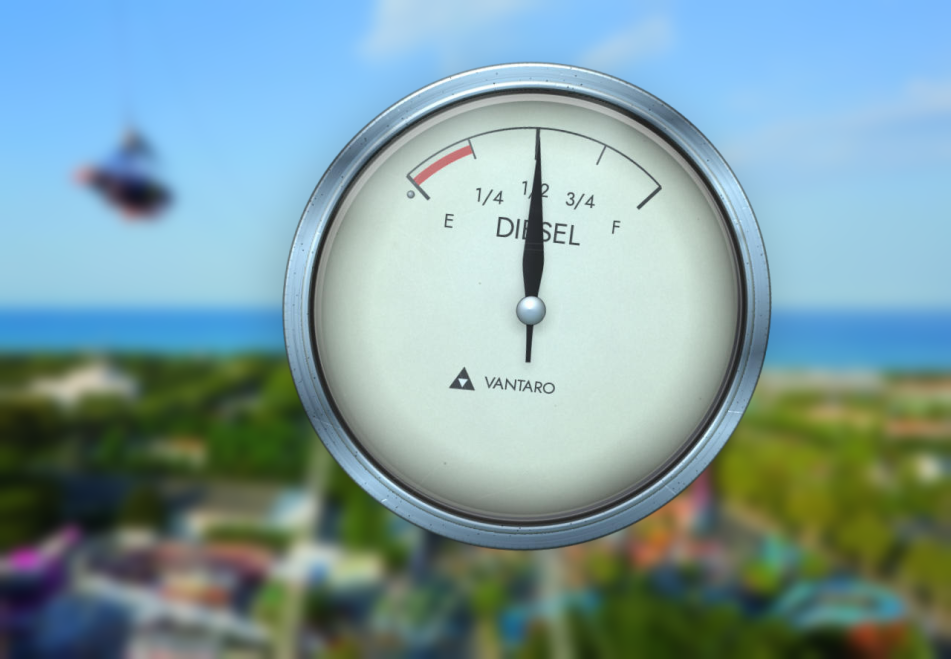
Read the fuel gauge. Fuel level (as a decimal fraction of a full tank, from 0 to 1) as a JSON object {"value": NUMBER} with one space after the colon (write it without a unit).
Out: {"value": 0.5}
